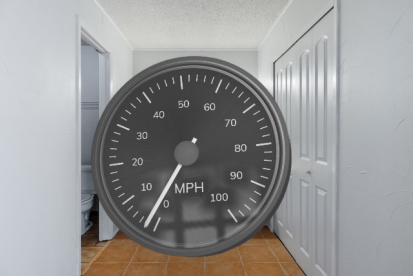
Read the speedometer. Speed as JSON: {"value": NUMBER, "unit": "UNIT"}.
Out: {"value": 2, "unit": "mph"}
